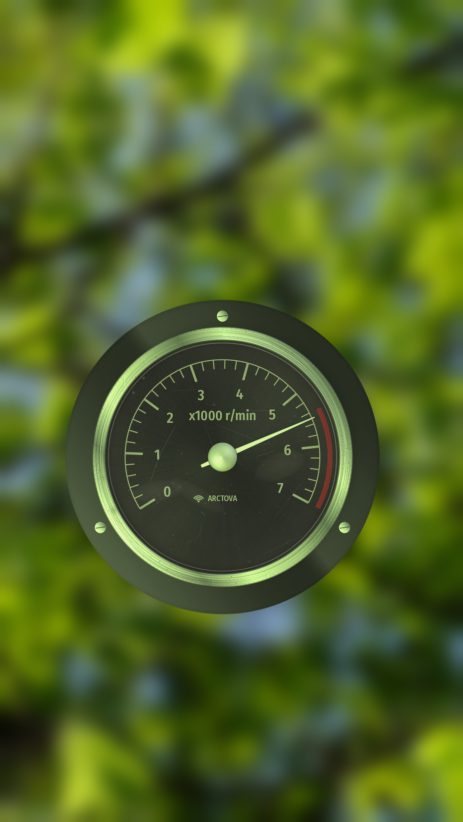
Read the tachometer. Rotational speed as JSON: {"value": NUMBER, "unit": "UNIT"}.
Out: {"value": 5500, "unit": "rpm"}
